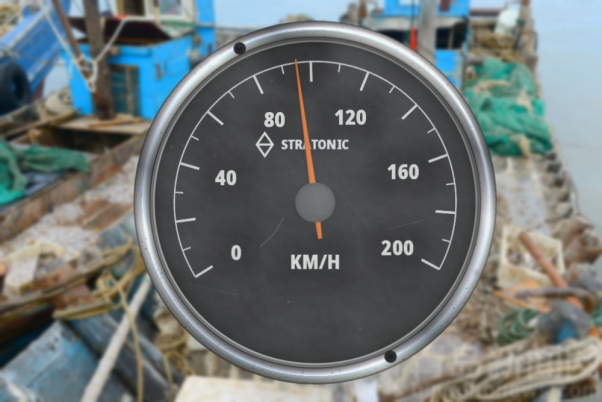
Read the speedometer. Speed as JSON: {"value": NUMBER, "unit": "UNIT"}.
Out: {"value": 95, "unit": "km/h"}
